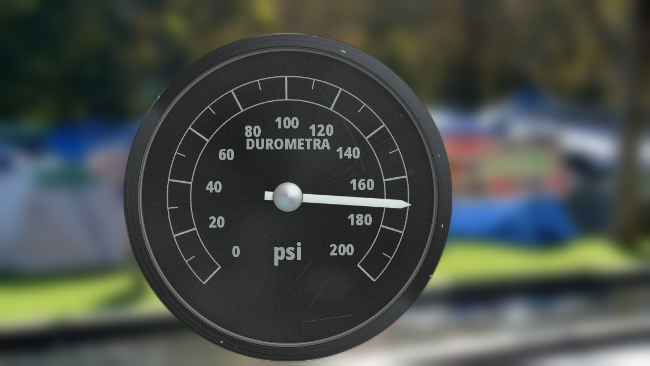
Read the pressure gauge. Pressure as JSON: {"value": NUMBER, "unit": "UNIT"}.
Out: {"value": 170, "unit": "psi"}
